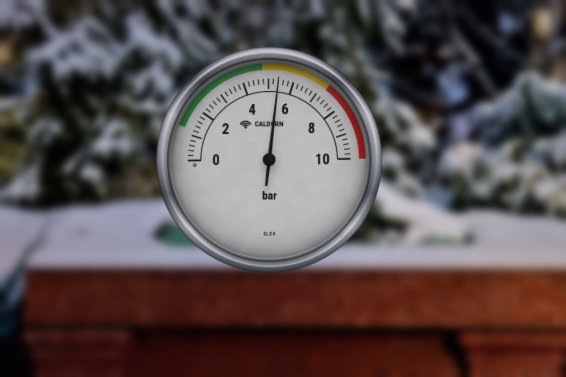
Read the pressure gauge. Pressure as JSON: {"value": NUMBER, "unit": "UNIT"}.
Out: {"value": 5.4, "unit": "bar"}
